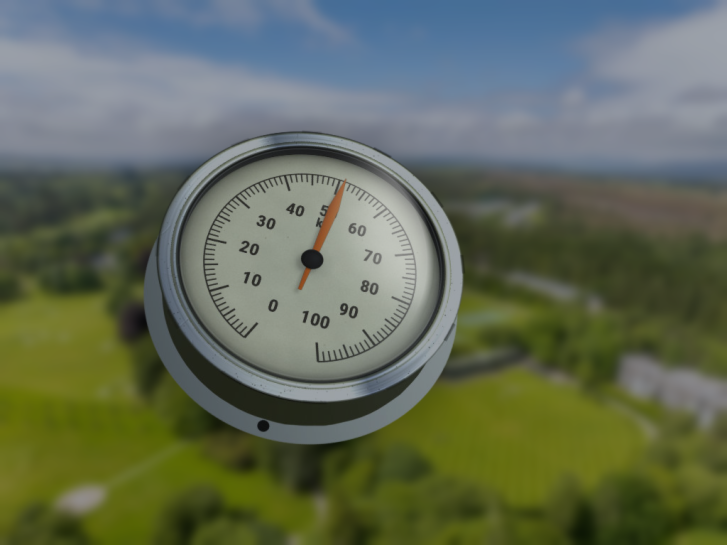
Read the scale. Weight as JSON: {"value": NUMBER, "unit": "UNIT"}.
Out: {"value": 51, "unit": "kg"}
